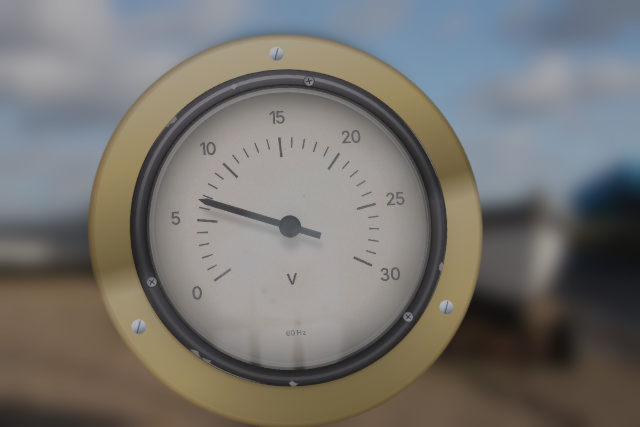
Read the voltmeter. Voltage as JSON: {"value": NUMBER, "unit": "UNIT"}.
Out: {"value": 6.5, "unit": "V"}
